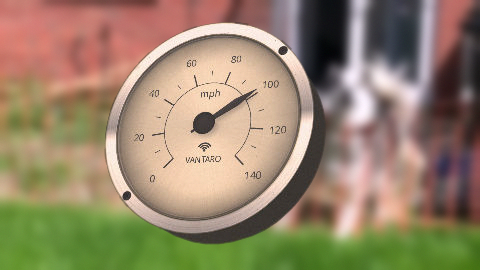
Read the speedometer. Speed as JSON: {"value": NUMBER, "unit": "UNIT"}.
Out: {"value": 100, "unit": "mph"}
